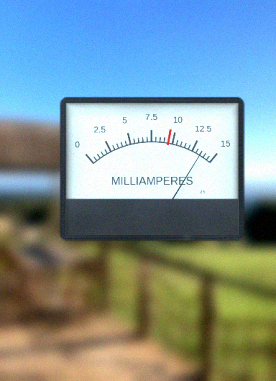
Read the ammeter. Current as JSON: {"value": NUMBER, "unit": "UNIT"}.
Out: {"value": 13.5, "unit": "mA"}
